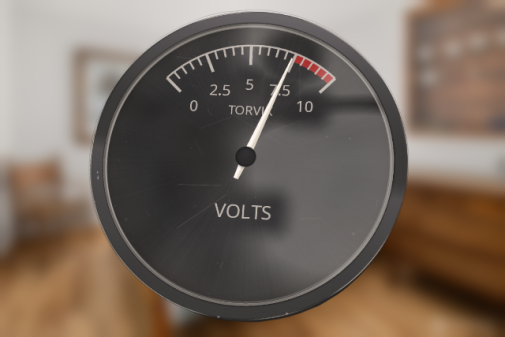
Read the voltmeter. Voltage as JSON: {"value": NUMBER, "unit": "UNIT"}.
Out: {"value": 7.5, "unit": "V"}
